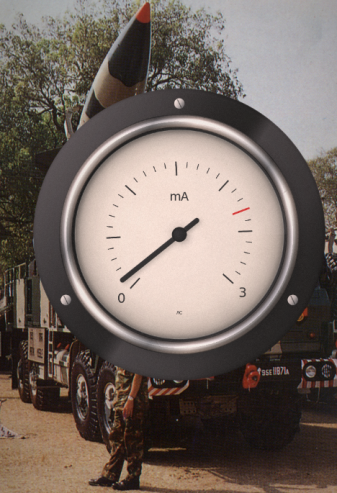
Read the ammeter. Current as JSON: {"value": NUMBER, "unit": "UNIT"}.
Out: {"value": 0.1, "unit": "mA"}
